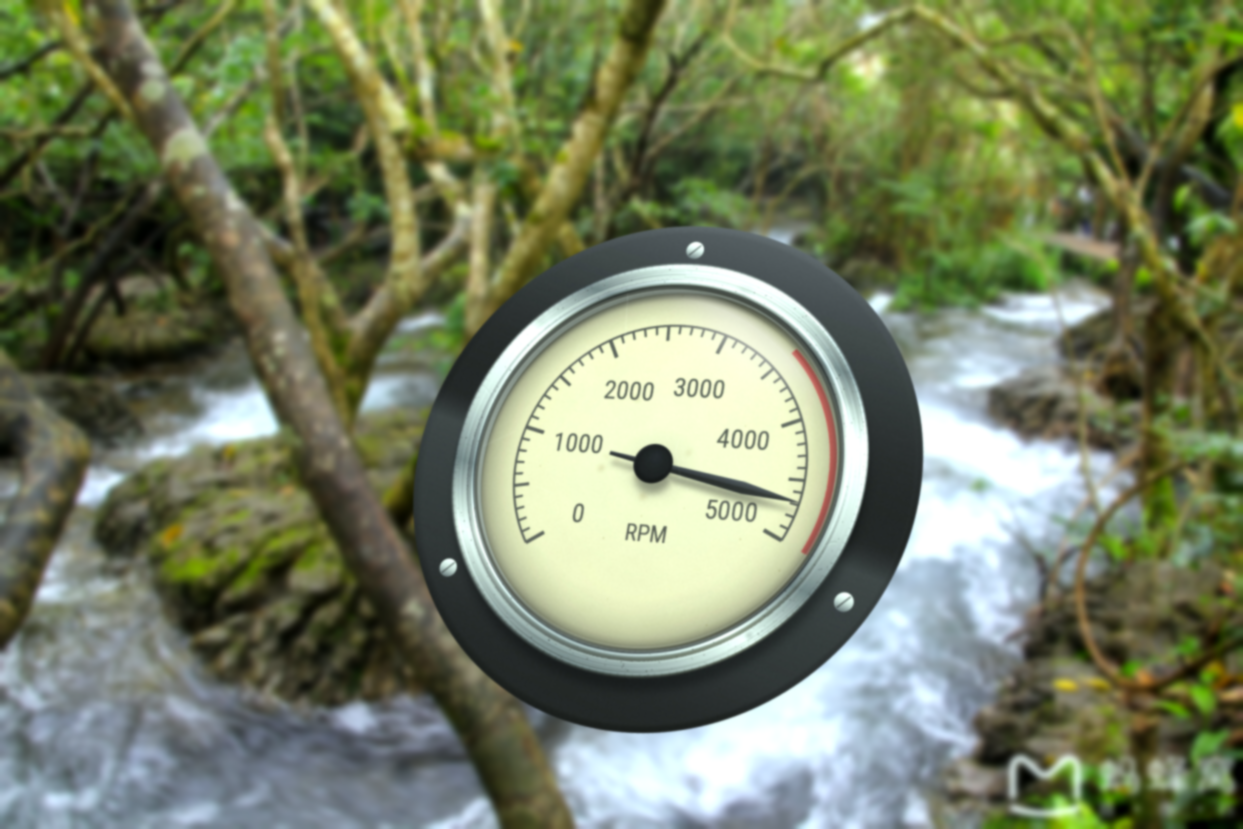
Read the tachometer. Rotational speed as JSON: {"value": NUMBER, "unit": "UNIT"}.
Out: {"value": 4700, "unit": "rpm"}
